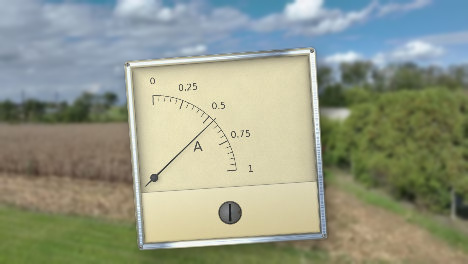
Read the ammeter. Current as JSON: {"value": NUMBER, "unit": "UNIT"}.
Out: {"value": 0.55, "unit": "A"}
